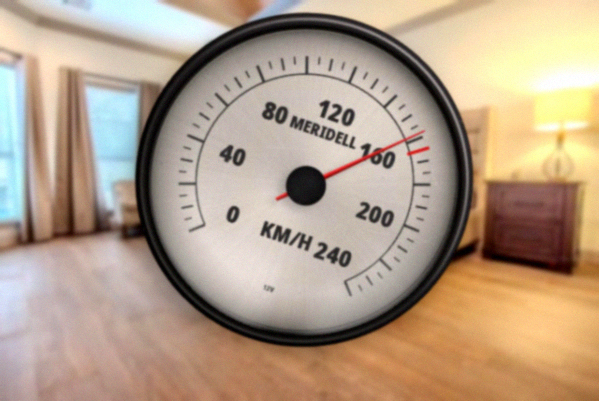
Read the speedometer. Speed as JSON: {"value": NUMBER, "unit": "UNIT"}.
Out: {"value": 157.5, "unit": "km/h"}
